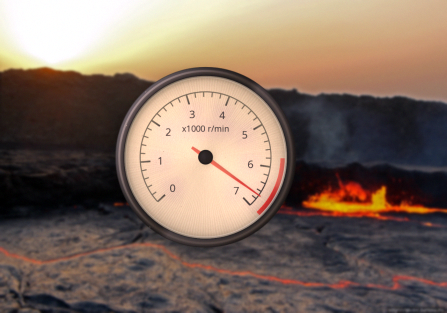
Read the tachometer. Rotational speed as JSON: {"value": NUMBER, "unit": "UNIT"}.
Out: {"value": 6700, "unit": "rpm"}
